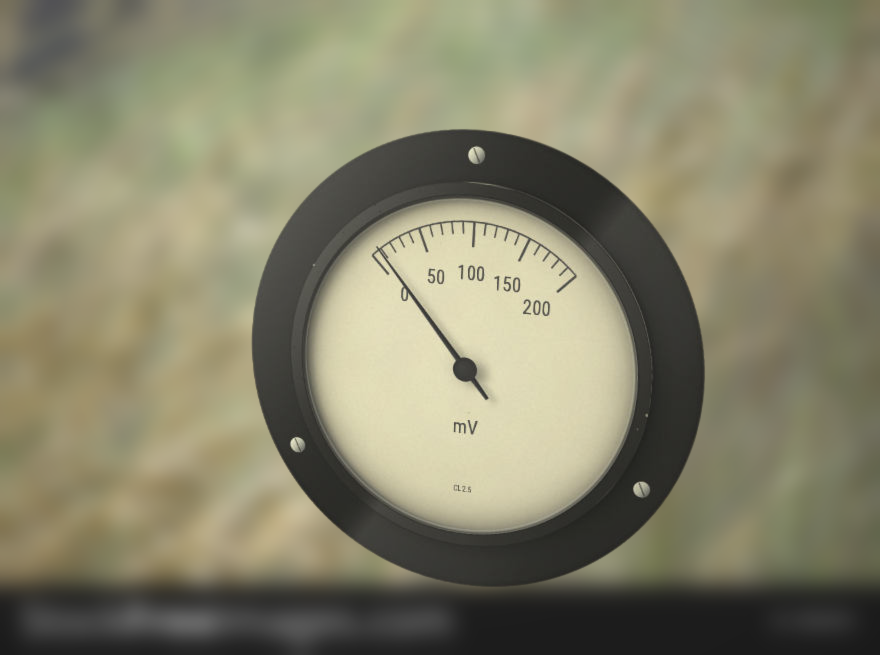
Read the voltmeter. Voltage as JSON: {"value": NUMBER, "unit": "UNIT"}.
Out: {"value": 10, "unit": "mV"}
